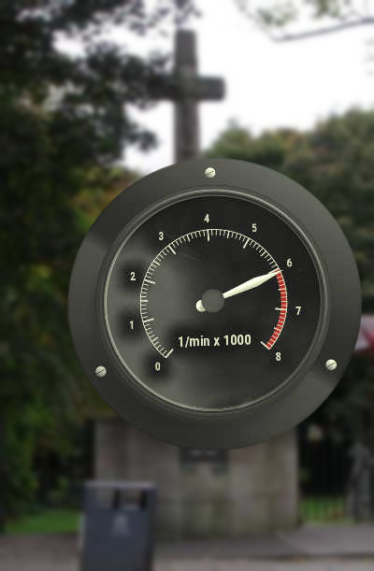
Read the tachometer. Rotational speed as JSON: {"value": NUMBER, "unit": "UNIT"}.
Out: {"value": 6100, "unit": "rpm"}
